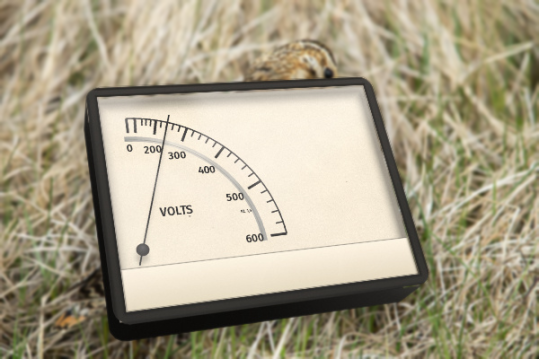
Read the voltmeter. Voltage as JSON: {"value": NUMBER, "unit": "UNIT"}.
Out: {"value": 240, "unit": "V"}
